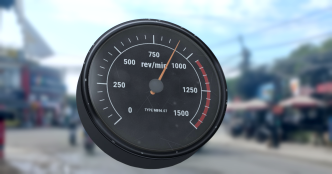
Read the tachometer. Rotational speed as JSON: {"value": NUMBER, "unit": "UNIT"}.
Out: {"value": 900, "unit": "rpm"}
